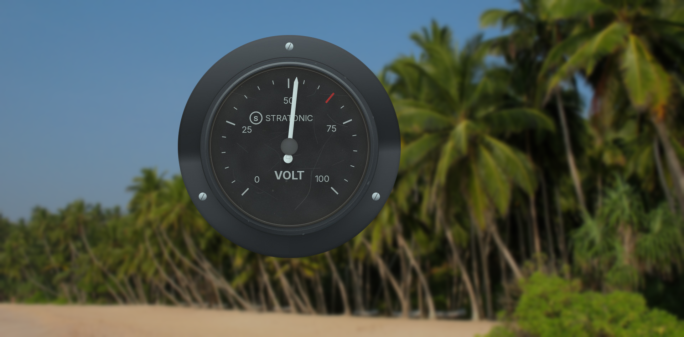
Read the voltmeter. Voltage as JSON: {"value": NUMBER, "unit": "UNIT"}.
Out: {"value": 52.5, "unit": "V"}
